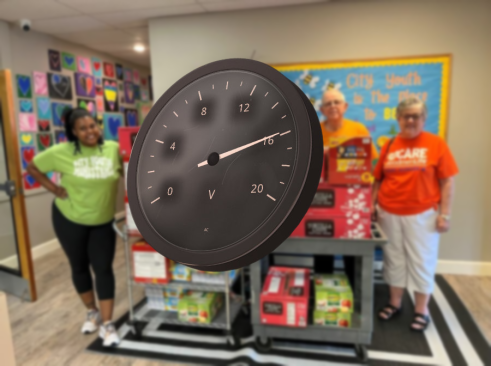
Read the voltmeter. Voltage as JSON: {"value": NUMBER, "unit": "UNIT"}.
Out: {"value": 16, "unit": "V"}
